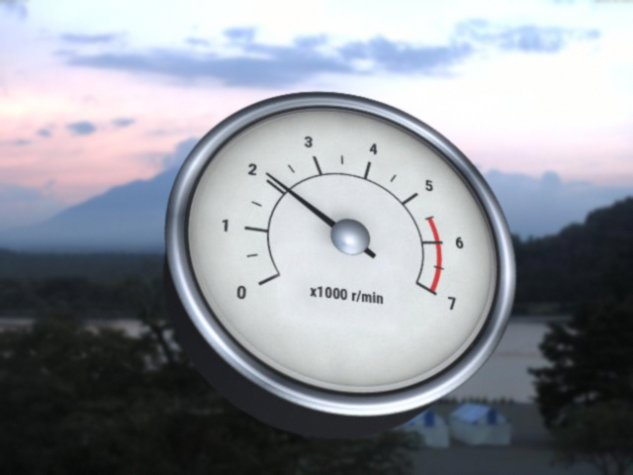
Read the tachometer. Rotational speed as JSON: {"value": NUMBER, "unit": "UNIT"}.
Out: {"value": 2000, "unit": "rpm"}
